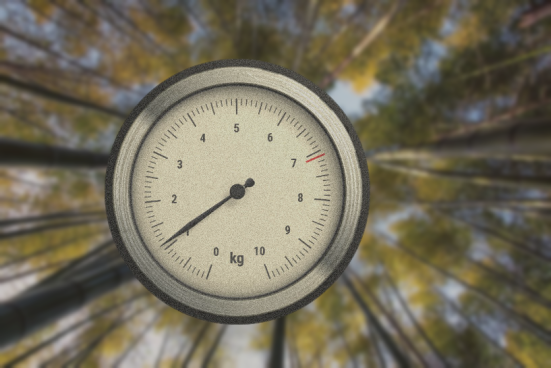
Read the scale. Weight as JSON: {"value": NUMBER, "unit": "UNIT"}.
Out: {"value": 1.1, "unit": "kg"}
